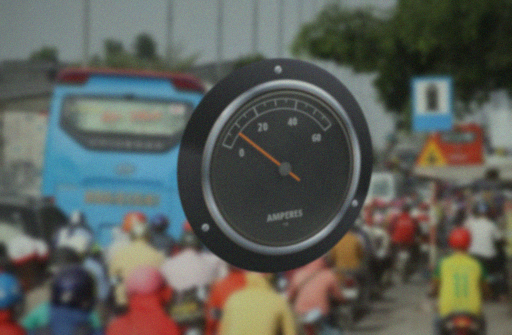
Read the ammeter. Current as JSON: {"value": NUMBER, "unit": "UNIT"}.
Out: {"value": 7.5, "unit": "A"}
